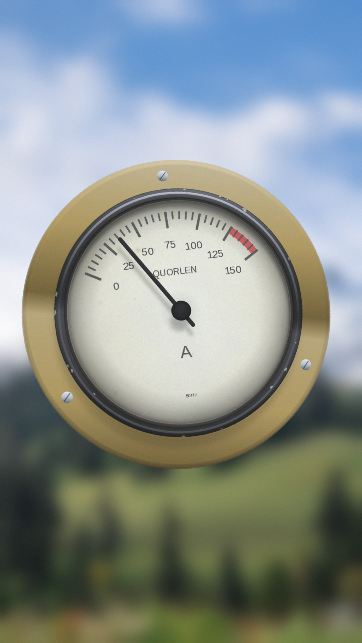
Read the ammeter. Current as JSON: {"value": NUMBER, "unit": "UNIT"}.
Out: {"value": 35, "unit": "A"}
